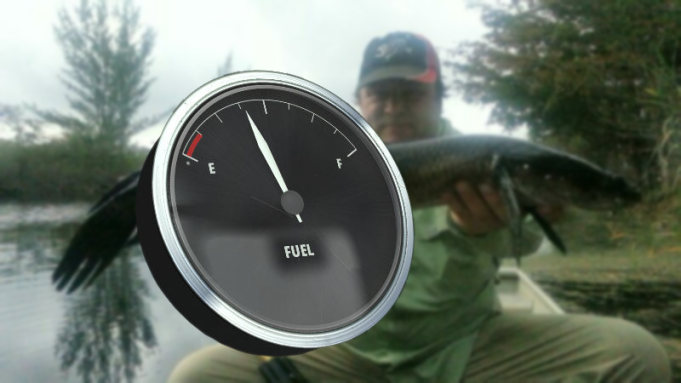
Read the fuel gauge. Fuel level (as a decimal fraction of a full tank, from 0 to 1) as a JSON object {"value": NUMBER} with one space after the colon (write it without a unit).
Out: {"value": 0.375}
